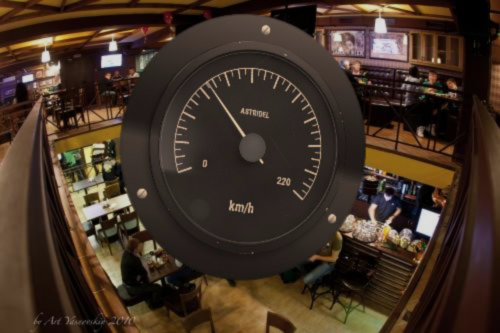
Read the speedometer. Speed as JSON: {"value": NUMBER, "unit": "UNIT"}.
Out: {"value": 65, "unit": "km/h"}
